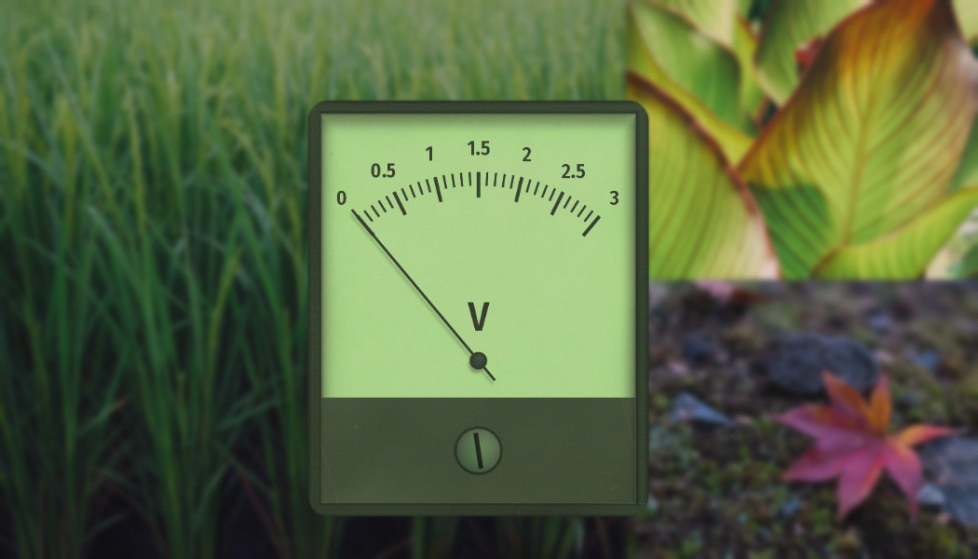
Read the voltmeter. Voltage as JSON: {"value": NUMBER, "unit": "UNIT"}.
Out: {"value": 0, "unit": "V"}
